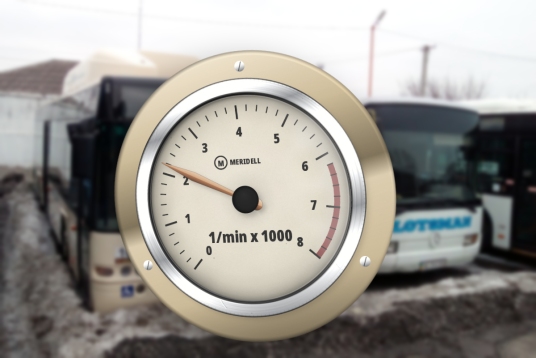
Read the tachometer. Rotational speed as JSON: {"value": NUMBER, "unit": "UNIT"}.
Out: {"value": 2200, "unit": "rpm"}
